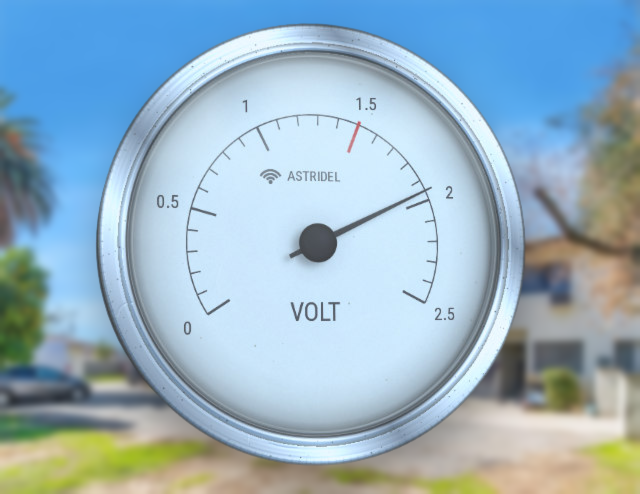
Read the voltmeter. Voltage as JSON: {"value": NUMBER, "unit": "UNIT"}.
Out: {"value": 1.95, "unit": "V"}
